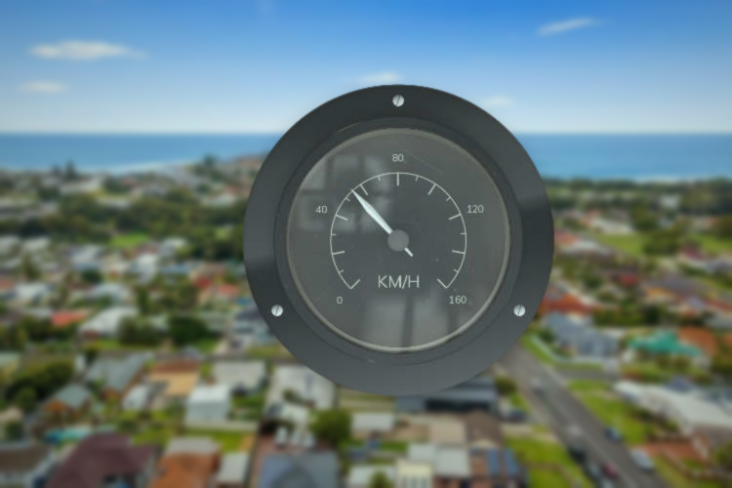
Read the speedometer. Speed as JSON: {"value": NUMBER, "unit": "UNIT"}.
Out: {"value": 55, "unit": "km/h"}
